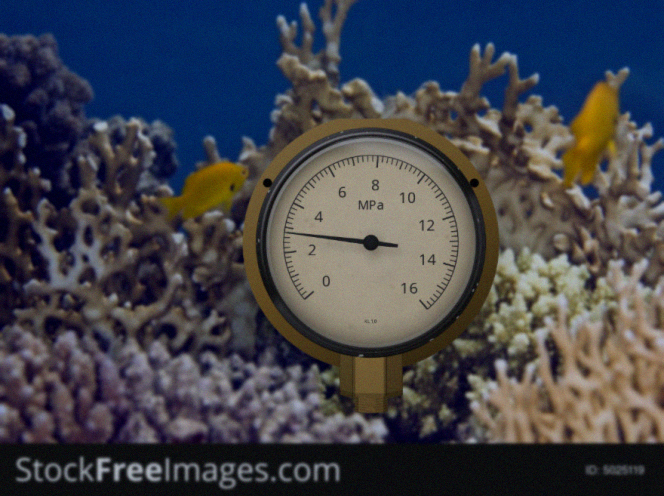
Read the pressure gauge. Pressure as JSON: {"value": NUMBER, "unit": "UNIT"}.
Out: {"value": 2.8, "unit": "MPa"}
